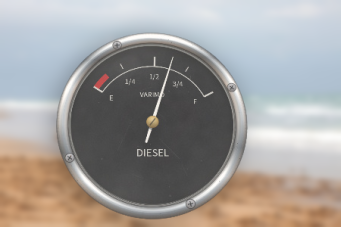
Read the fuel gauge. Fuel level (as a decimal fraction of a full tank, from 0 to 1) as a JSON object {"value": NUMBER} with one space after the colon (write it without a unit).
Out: {"value": 0.625}
